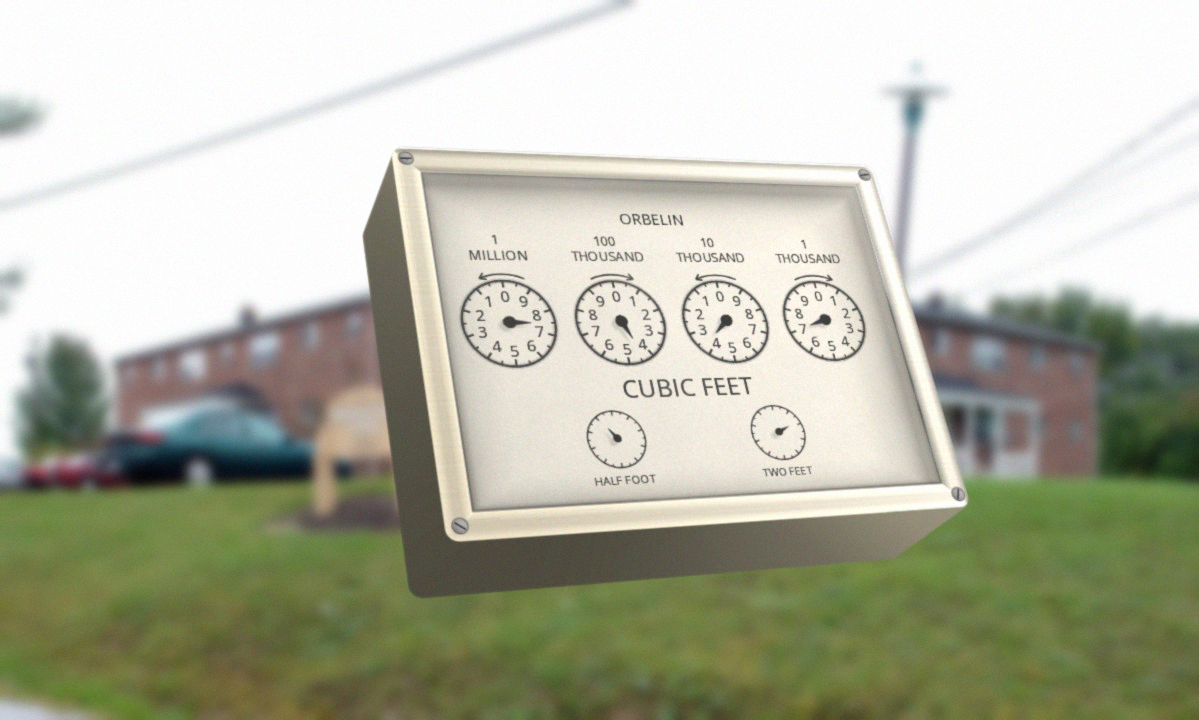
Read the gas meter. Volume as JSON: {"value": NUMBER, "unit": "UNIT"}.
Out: {"value": 743700, "unit": "ft³"}
